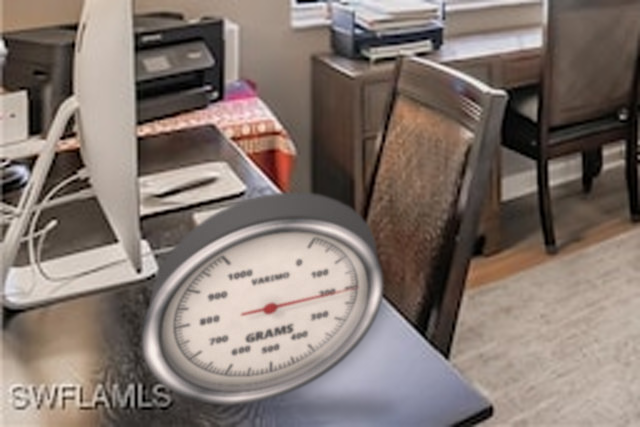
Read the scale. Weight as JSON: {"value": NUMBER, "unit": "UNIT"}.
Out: {"value": 200, "unit": "g"}
